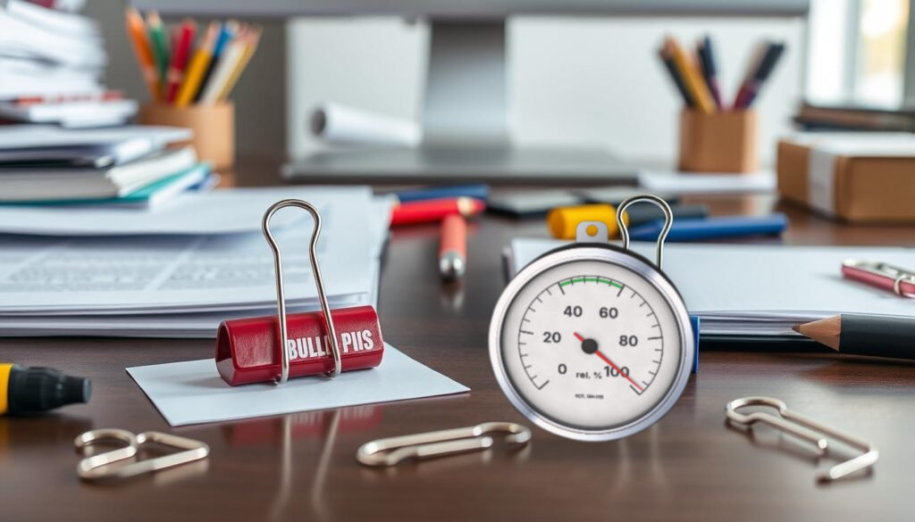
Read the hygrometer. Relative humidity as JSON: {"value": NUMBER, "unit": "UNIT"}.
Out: {"value": 98, "unit": "%"}
